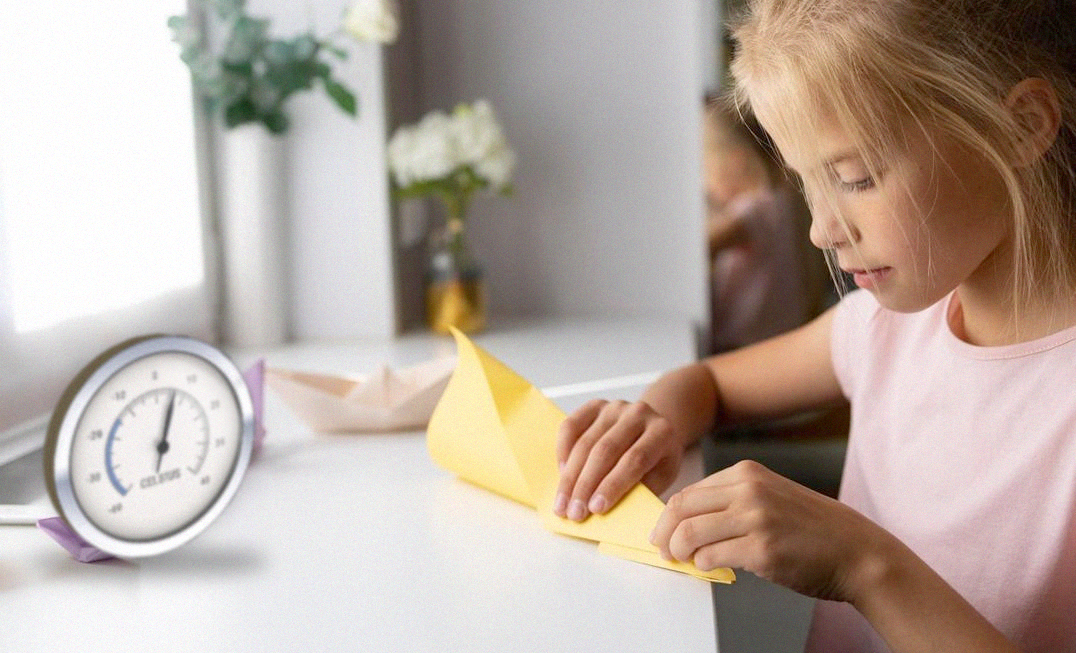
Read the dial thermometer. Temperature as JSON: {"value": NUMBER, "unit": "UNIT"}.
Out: {"value": 5, "unit": "°C"}
